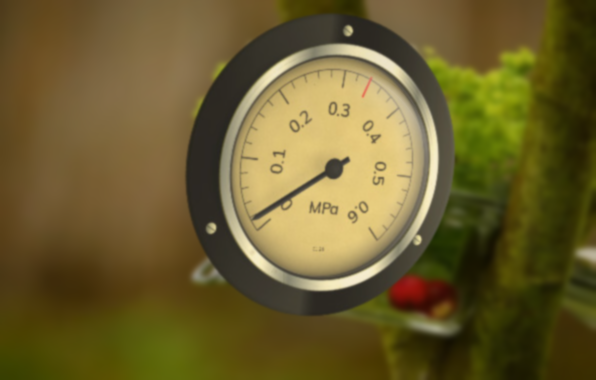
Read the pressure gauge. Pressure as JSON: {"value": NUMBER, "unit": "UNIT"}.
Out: {"value": 0.02, "unit": "MPa"}
